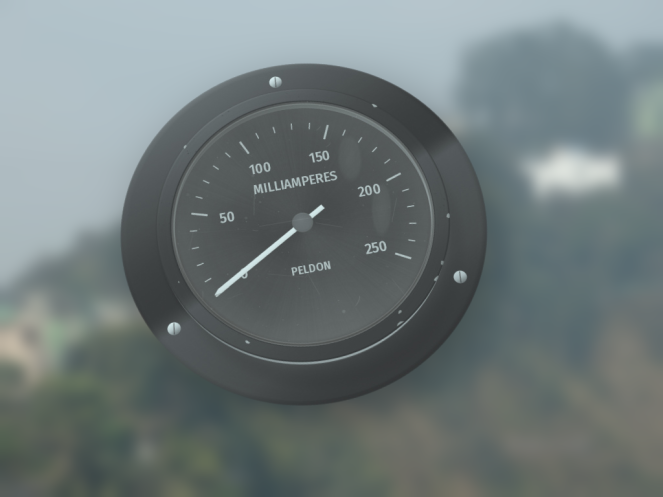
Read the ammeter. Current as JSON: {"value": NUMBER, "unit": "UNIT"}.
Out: {"value": 0, "unit": "mA"}
